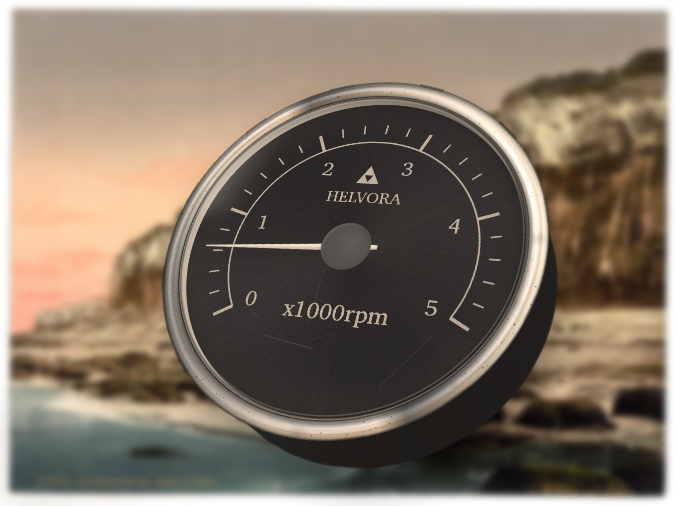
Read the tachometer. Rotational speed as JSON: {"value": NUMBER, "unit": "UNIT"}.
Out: {"value": 600, "unit": "rpm"}
